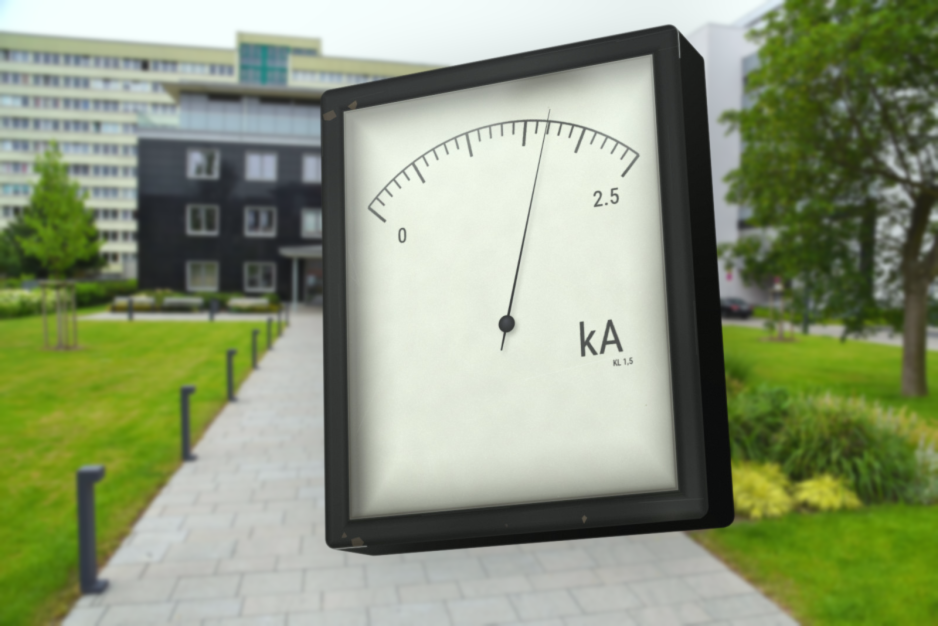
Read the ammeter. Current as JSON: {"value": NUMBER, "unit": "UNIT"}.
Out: {"value": 1.7, "unit": "kA"}
